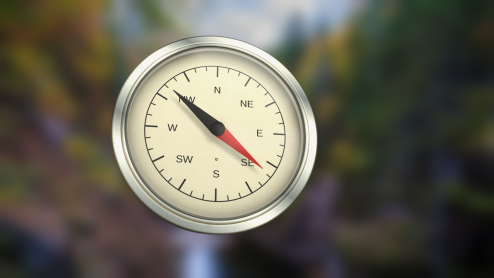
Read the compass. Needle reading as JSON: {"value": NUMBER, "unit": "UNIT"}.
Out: {"value": 130, "unit": "°"}
